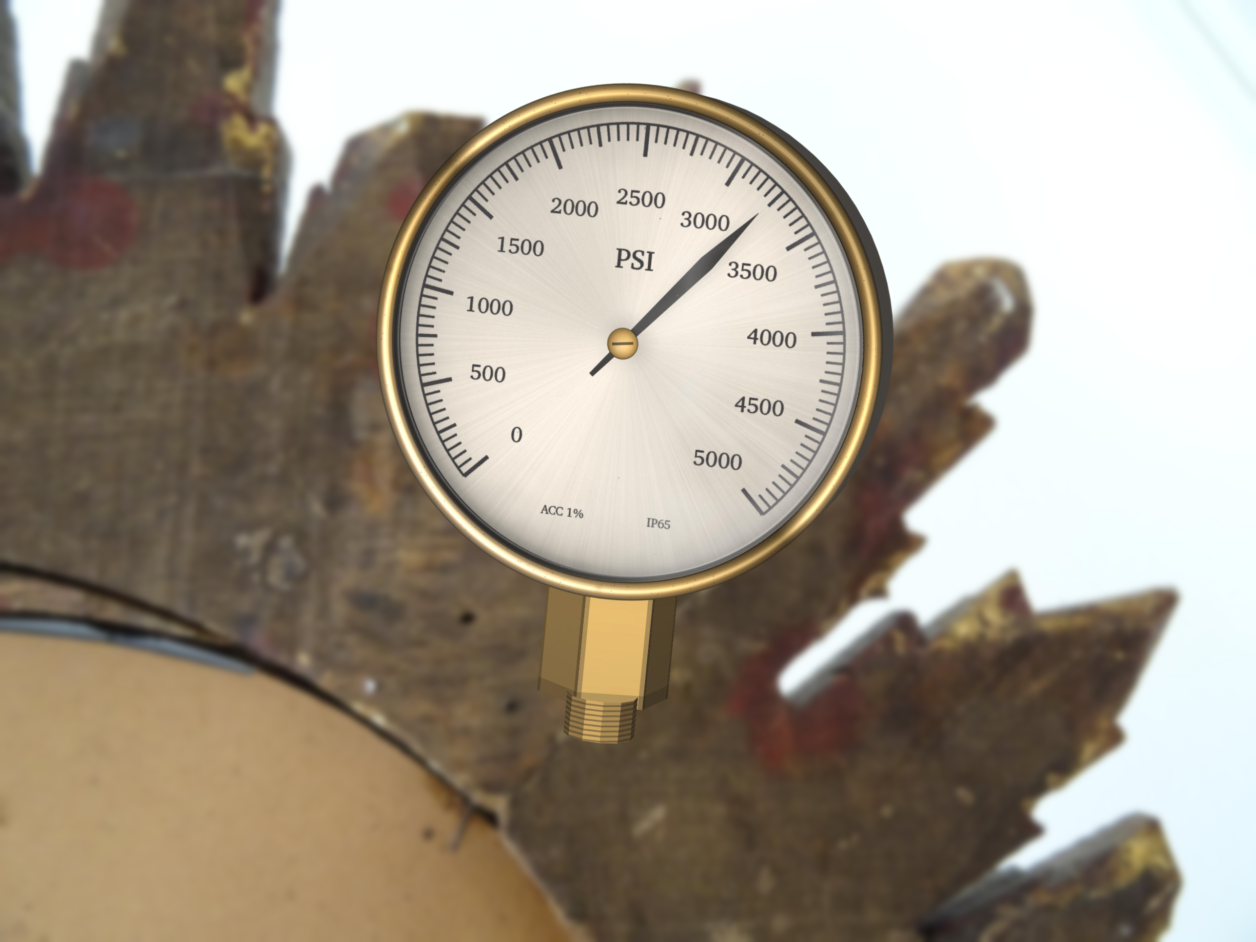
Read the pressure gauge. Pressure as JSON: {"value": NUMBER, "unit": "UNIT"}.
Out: {"value": 3250, "unit": "psi"}
